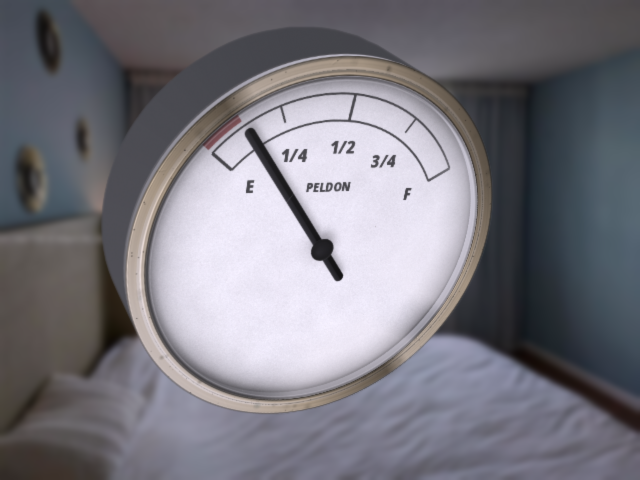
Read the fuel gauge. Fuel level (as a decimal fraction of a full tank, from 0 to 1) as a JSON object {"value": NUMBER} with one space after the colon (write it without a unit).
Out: {"value": 0.125}
